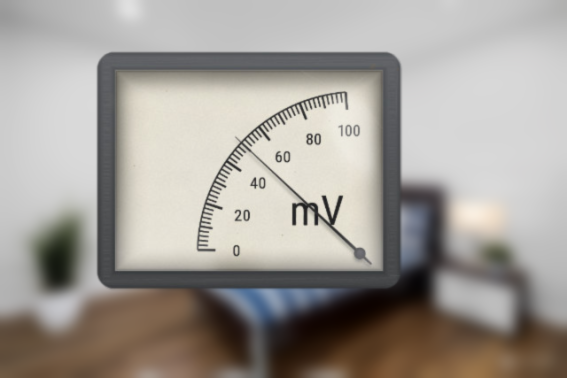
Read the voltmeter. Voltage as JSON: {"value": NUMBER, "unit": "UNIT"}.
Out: {"value": 50, "unit": "mV"}
